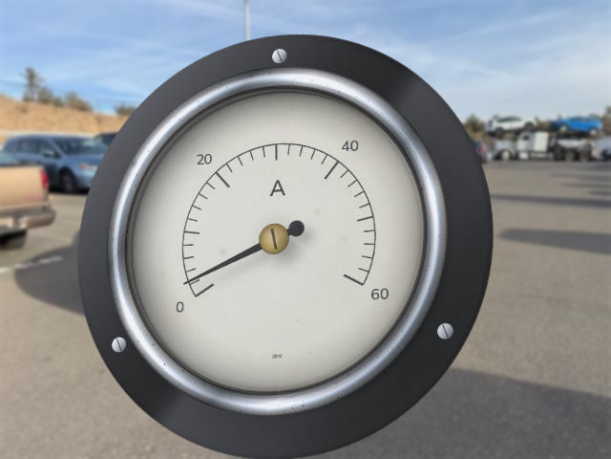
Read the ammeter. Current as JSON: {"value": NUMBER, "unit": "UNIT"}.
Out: {"value": 2, "unit": "A"}
